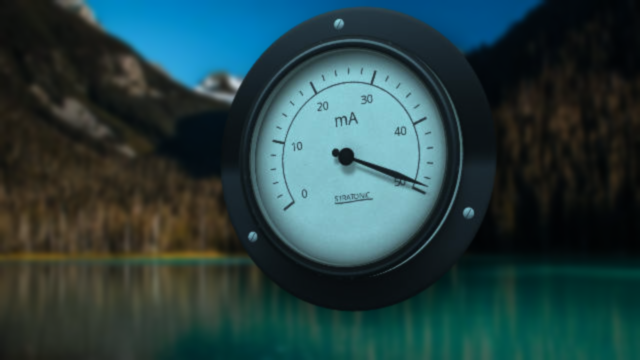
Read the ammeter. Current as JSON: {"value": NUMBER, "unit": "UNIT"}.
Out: {"value": 49, "unit": "mA"}
